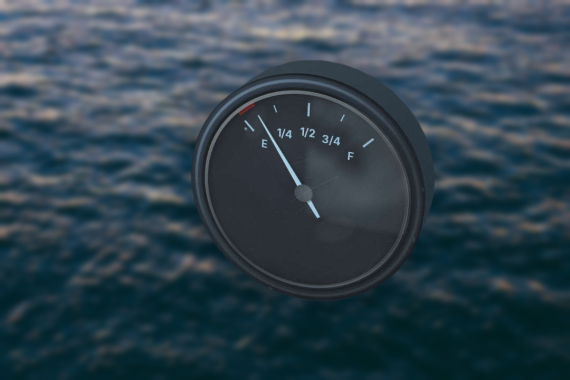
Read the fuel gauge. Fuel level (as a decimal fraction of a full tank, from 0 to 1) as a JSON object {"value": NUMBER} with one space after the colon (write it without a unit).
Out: {"value": 0.125}
